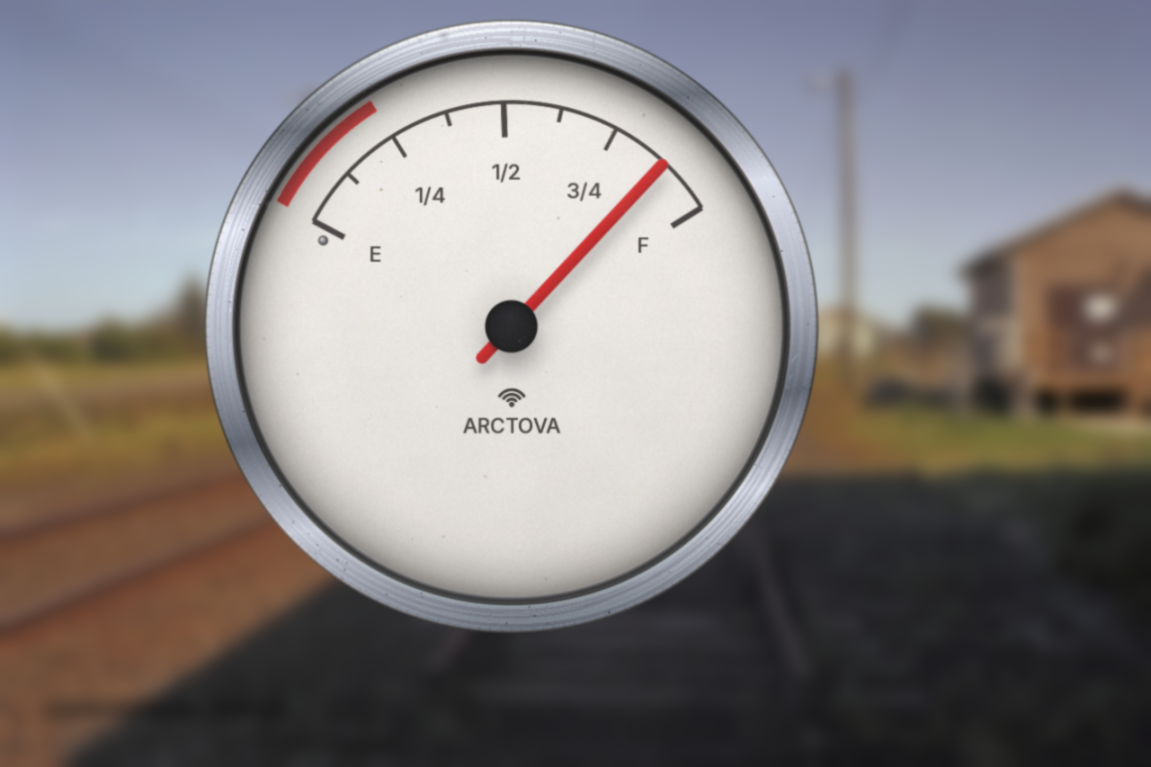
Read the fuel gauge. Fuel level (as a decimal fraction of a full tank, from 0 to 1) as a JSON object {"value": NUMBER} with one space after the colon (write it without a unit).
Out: {"value": 0.875}
